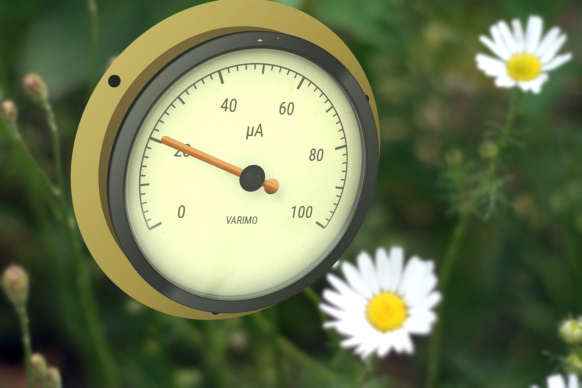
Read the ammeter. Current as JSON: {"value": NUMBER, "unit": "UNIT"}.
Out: {"value": 21, "unit": "µA"}
